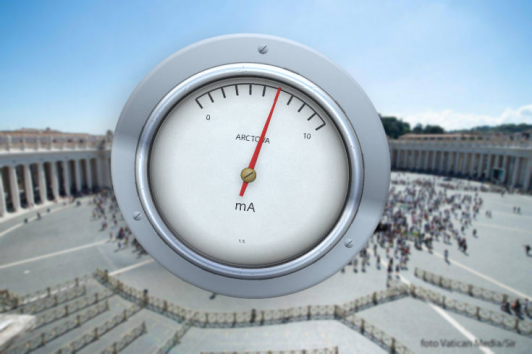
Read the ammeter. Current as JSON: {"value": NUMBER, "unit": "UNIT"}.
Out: {"value": 6, "unit": "mA"}
